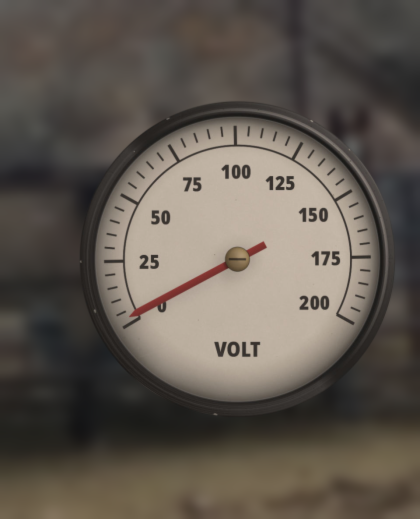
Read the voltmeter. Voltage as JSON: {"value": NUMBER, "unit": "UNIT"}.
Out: {"value": 2.5, "unit": "V"}
